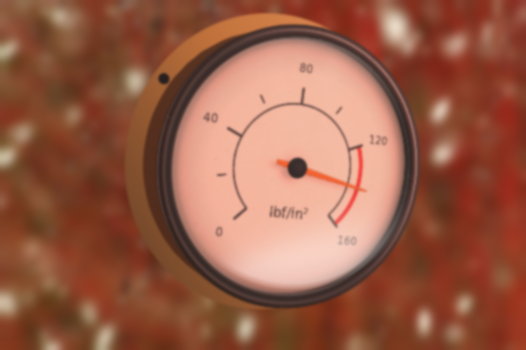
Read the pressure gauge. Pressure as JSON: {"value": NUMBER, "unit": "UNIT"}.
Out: {"value": 140, "unit": "psi"}
